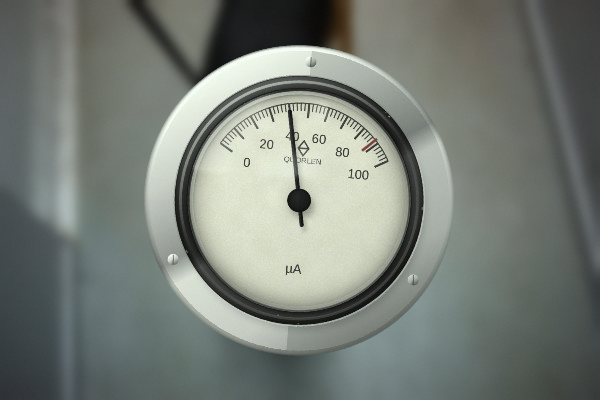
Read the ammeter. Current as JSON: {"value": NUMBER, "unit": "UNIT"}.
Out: {"value": 40, "unit": "µA"}
